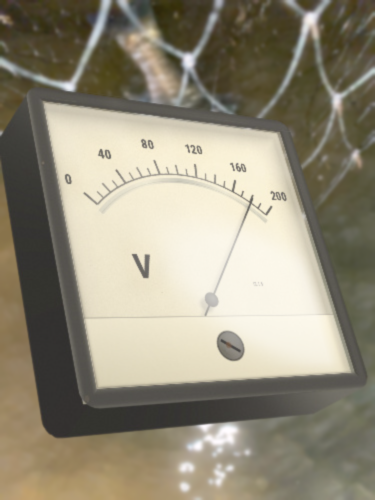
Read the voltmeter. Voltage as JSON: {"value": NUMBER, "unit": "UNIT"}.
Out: {"value": 180, "unit": "V"}
